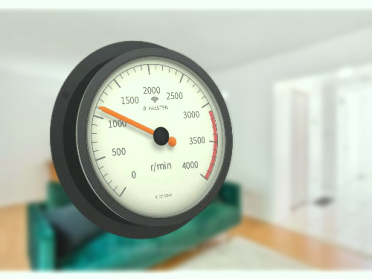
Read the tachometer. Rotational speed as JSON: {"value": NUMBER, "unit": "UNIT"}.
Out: {"value": 1100, "unit": "rpm"}
